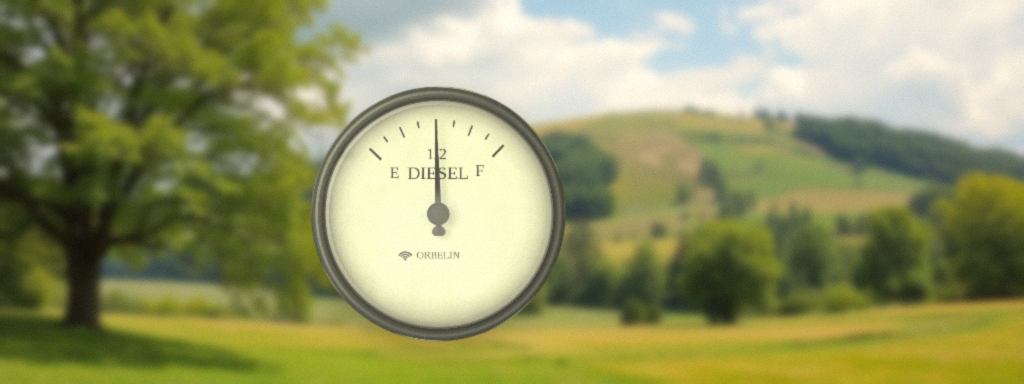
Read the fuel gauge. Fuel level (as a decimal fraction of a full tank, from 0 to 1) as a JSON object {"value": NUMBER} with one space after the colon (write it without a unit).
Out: {"value": 0.5}
